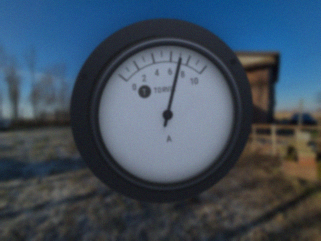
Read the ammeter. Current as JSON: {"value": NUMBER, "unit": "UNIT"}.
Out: {"value": 7, "unit": "A"}
